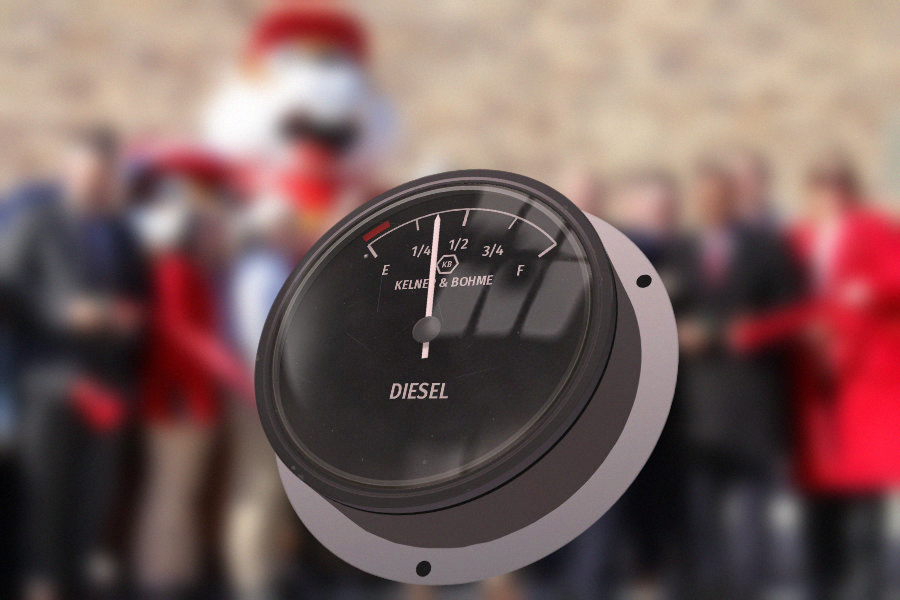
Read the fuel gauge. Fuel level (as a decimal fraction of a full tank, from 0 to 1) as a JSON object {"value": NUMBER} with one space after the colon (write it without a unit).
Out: {"value": 0.375}
